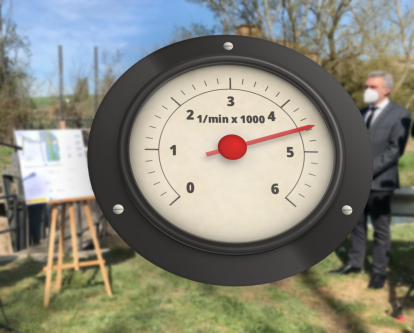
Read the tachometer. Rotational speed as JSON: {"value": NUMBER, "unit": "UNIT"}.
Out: {"value": 4600, "unit": "rpm"}
